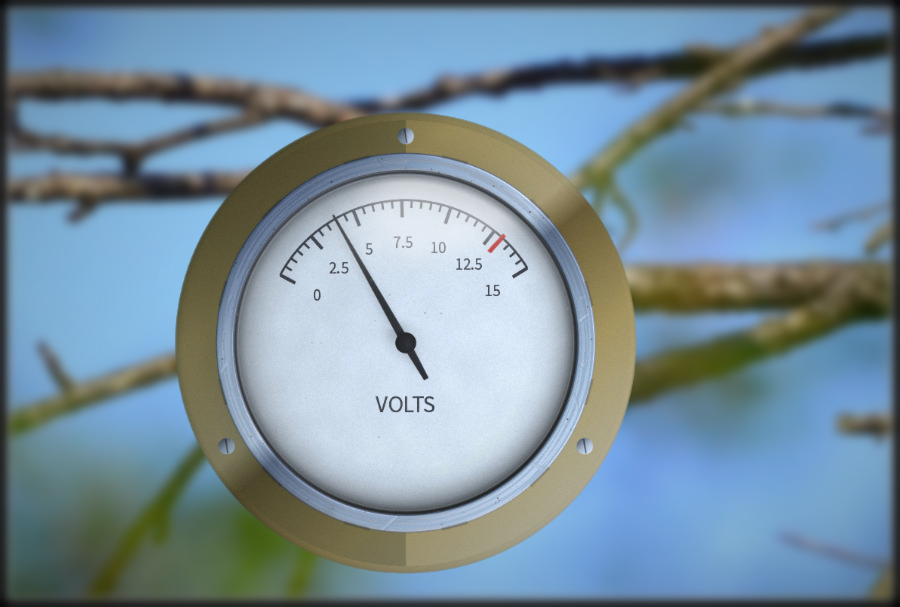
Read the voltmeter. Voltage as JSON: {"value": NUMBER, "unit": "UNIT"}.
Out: {"value": 4, "unit": "V"}
